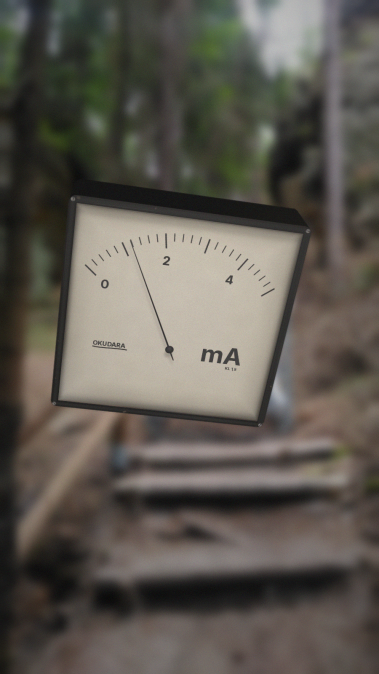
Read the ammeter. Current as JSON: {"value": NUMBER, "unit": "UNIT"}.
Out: {"value": 1.2, "unit": "mA"}
